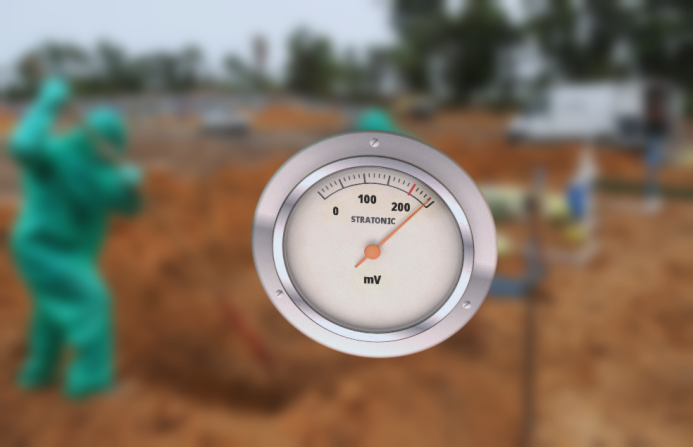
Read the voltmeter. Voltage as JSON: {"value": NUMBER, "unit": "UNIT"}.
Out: {"value": 240, "unit": "mV"}
